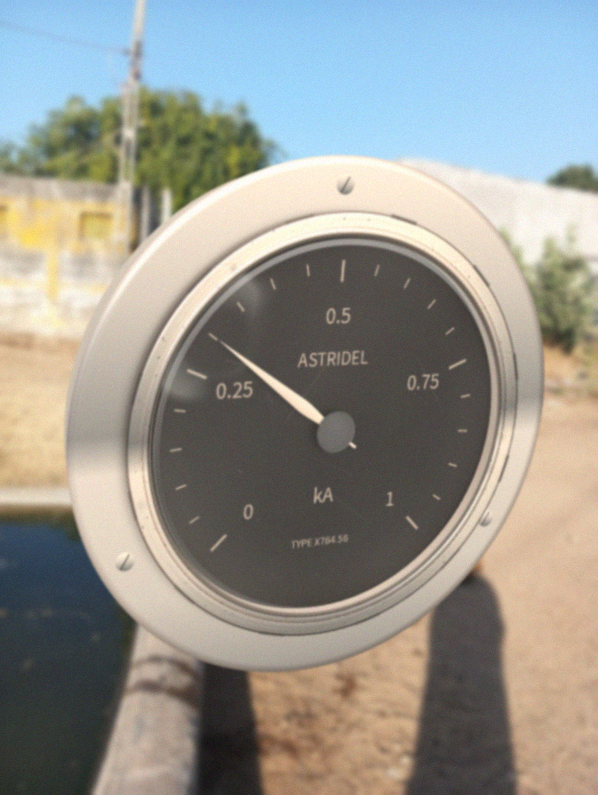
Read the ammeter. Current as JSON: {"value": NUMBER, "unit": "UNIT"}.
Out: {"value": 0.3, "unit": "kA"}
